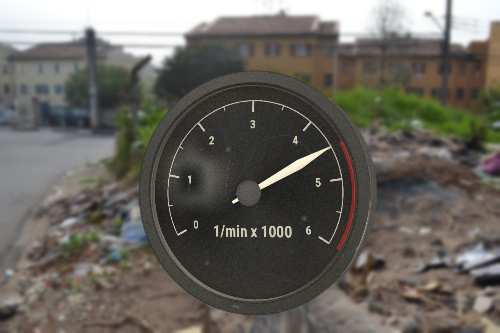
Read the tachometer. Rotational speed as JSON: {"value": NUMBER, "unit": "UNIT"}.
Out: {"value": 4500, "unit": "rpm"}
